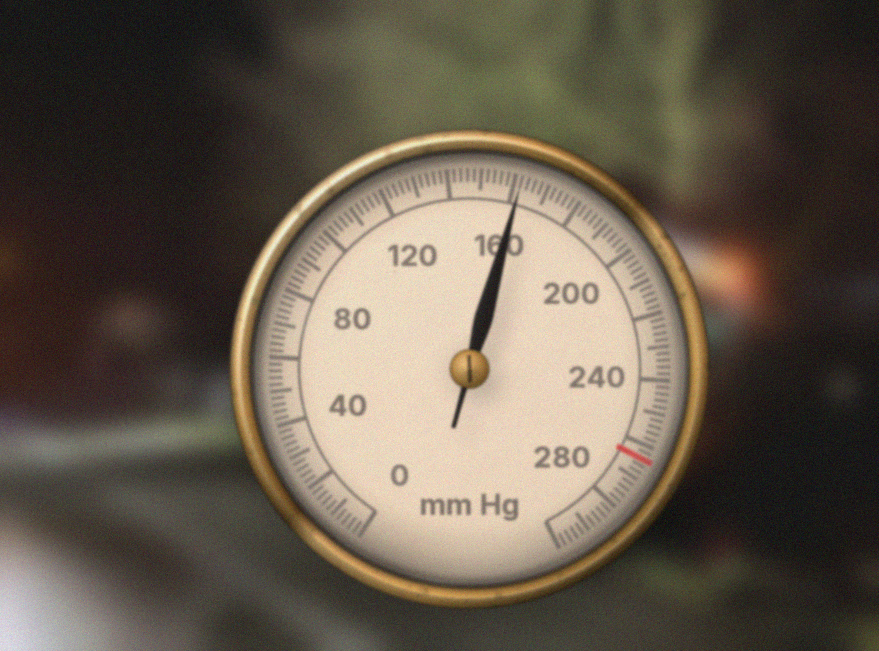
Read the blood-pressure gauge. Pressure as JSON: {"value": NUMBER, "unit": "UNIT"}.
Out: {"value": 162, "unit": "mmHg"}
